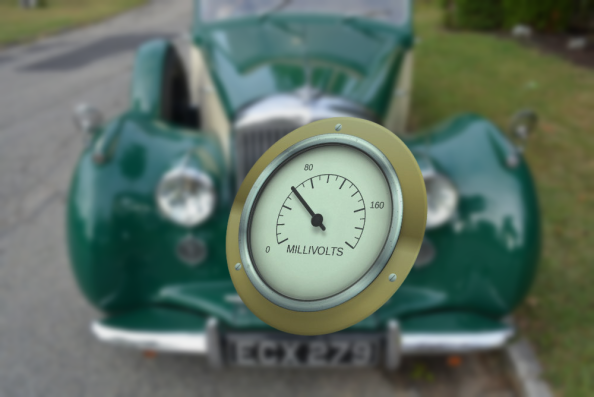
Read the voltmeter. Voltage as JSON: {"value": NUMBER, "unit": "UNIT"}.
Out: {"value": 60, "unit": "mV"}
